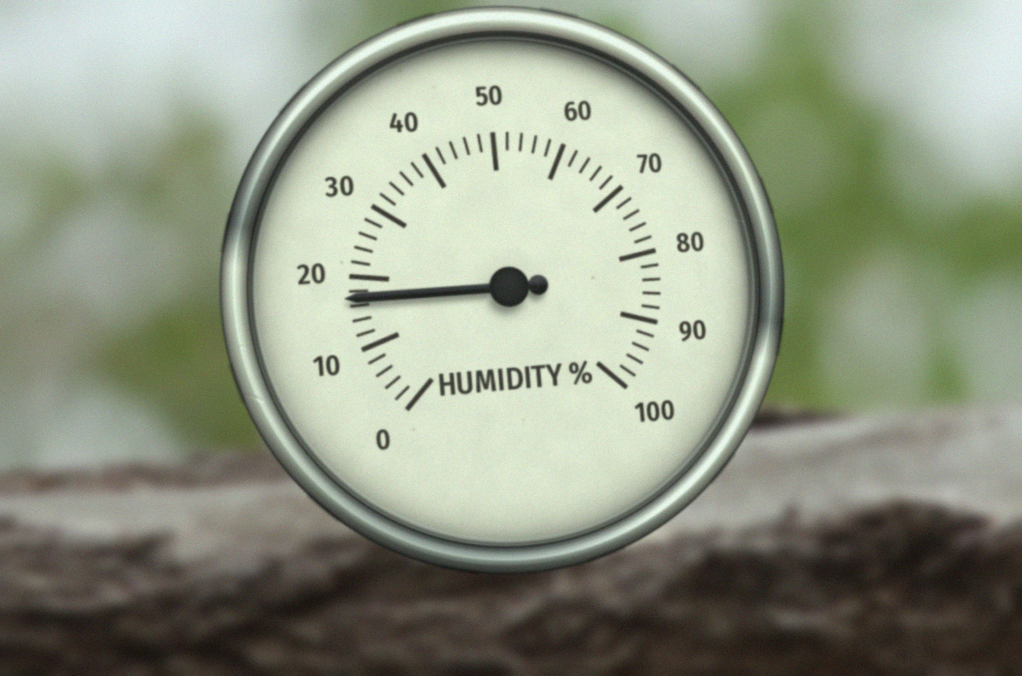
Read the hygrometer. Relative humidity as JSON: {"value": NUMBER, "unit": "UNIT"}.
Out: {"value": 17, "unit": "%"}
